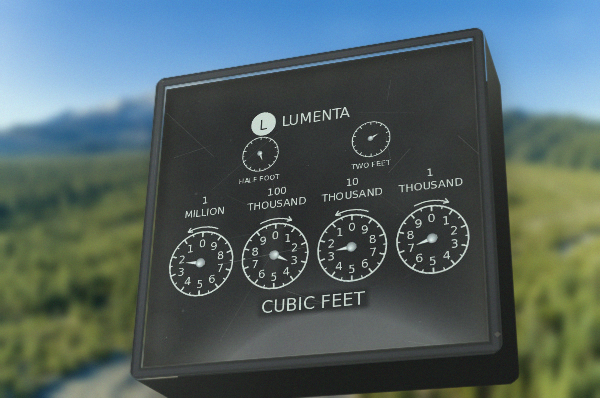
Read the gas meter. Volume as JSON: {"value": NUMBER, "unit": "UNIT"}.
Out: {"value": 232700, "unit": "ft³"}
